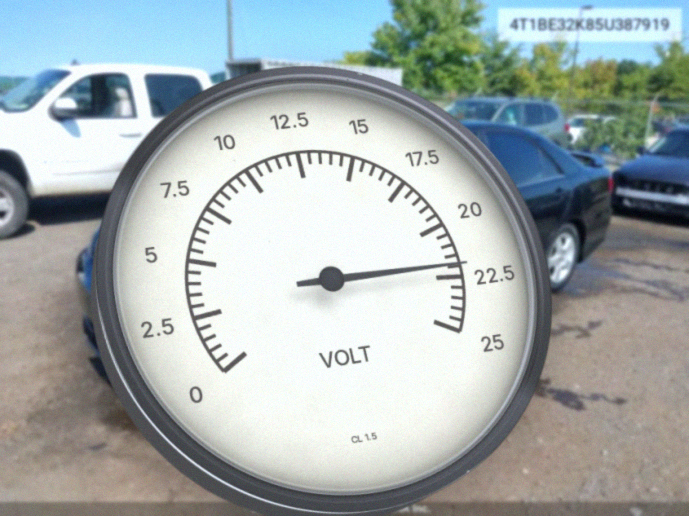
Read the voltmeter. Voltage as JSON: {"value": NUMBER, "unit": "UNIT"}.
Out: {"value": 22, "unit": "V"}
